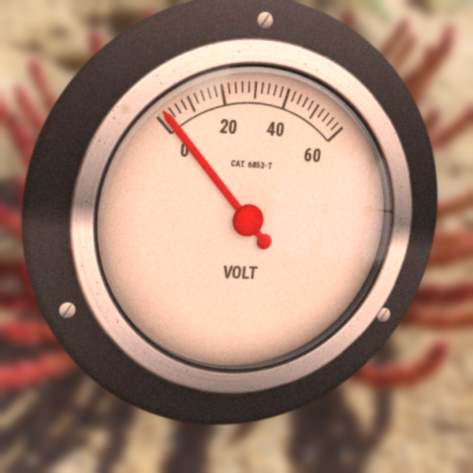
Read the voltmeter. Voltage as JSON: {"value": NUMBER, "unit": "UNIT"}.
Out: {"value": 2, "unit": "V"}
